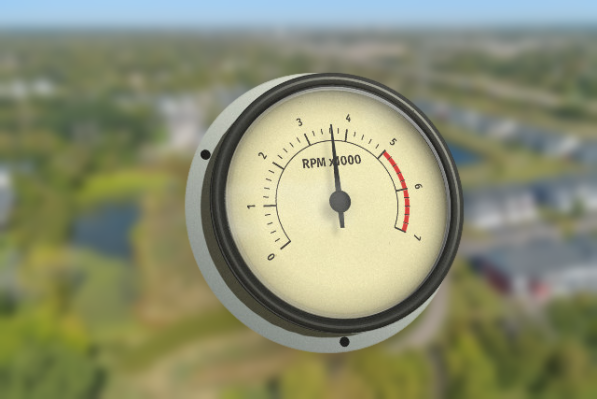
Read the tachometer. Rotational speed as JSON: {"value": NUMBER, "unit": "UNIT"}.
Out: {"value": 3600, "unit": "rpm"}
